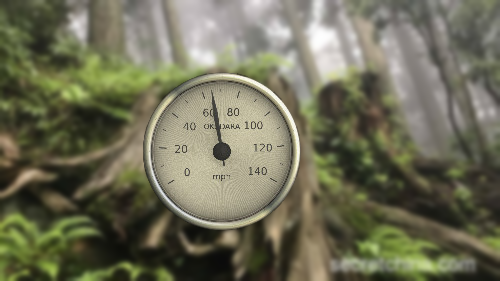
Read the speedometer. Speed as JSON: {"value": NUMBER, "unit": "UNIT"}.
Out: {"value": 65, "unit": "mph"}
